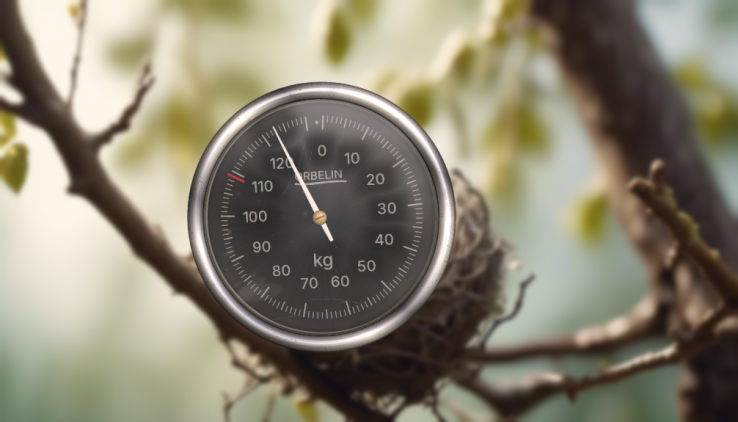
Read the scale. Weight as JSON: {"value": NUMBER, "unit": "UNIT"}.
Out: {"value": 123, "unit": "kg"}
